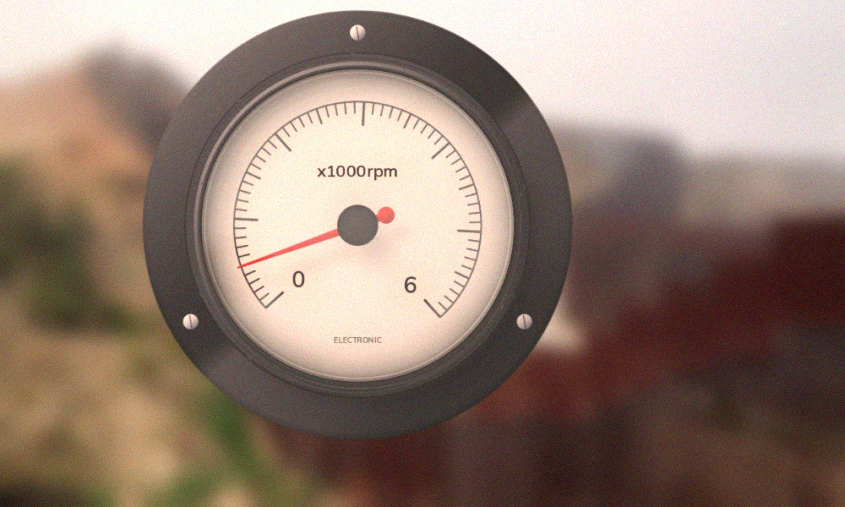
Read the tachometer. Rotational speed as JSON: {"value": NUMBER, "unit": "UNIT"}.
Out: {"value": 500, "unit": "rpm"}
